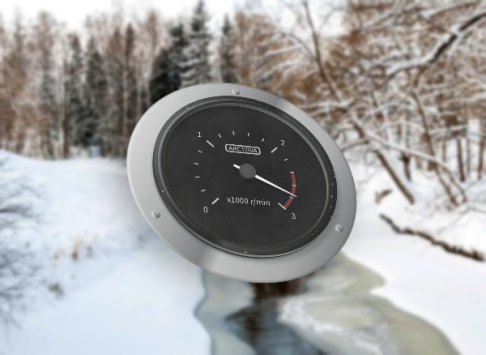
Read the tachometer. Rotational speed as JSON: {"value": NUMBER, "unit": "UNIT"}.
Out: {"value": 2800, "unit": "rpm"}
